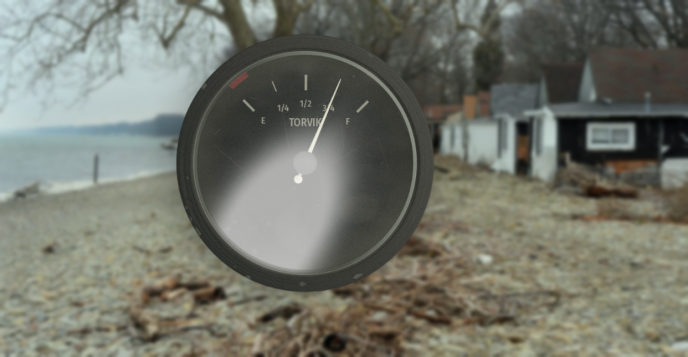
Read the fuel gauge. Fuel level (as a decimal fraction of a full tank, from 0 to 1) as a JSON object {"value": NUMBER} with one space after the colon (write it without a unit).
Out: {"value": 0.75}
